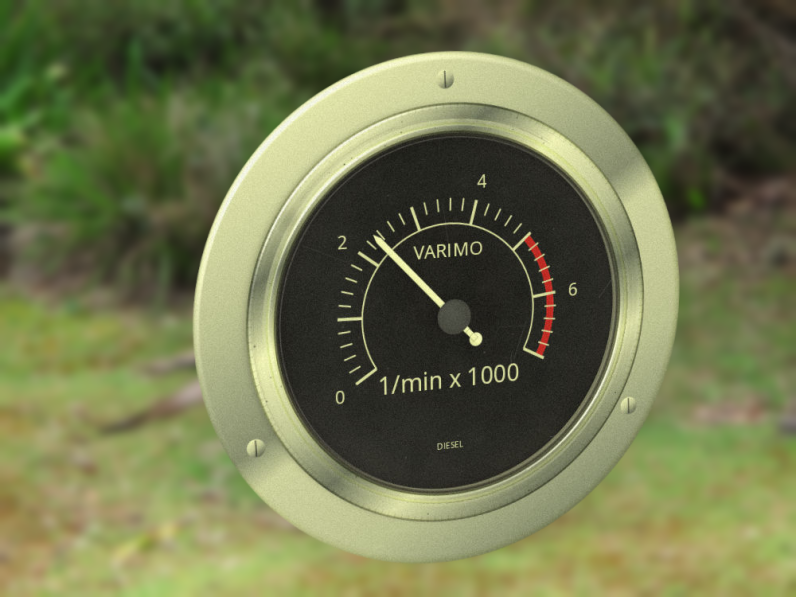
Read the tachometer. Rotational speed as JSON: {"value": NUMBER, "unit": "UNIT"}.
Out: {"value": 2300, "unit": "rpm"}
